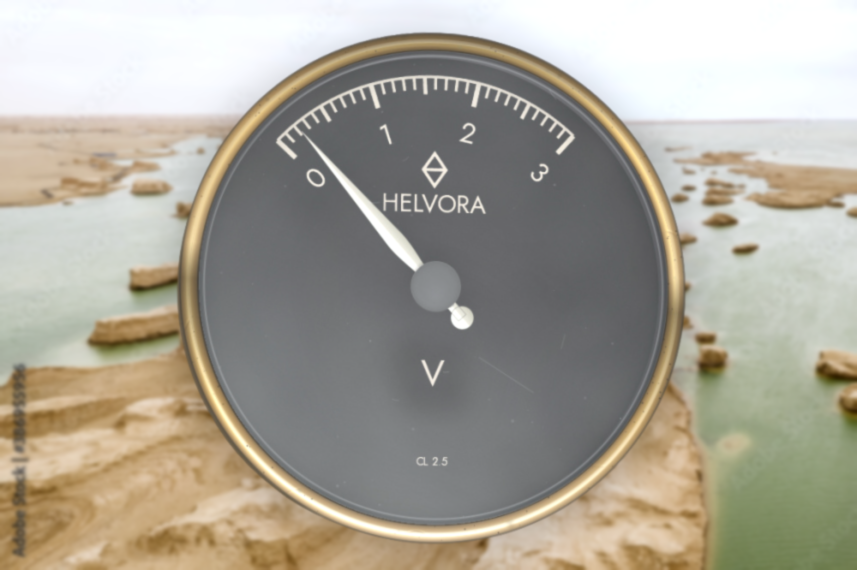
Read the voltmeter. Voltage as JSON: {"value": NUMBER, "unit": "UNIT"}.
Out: {"value": 0.2, "unit": "V"}
